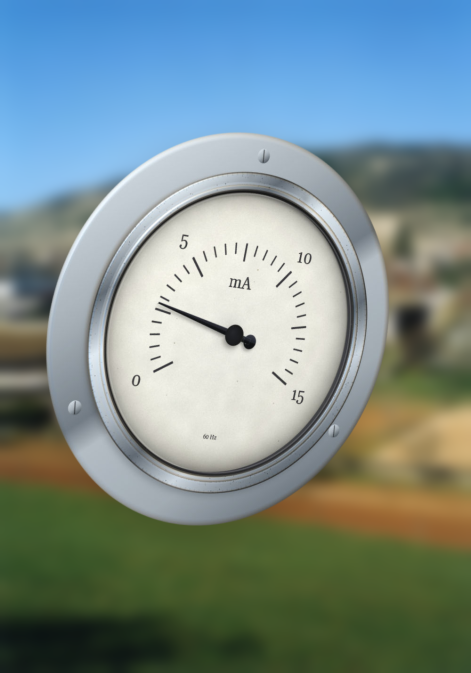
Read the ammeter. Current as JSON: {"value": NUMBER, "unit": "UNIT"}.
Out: {"value": 2.75, "unit": "mA"}
